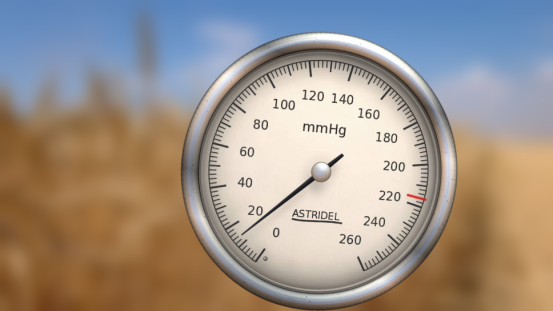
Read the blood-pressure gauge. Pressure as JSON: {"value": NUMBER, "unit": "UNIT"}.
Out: {"value": 14, "unit": "mmHg"}
